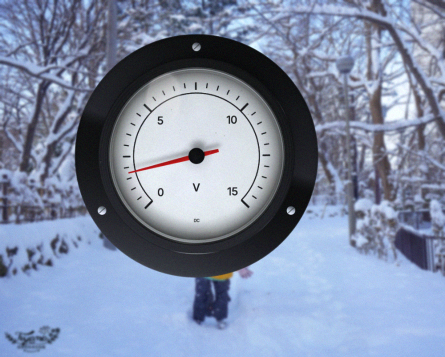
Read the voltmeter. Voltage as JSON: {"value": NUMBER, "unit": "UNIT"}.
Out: {"value": 1.75, "unit": "V"}
